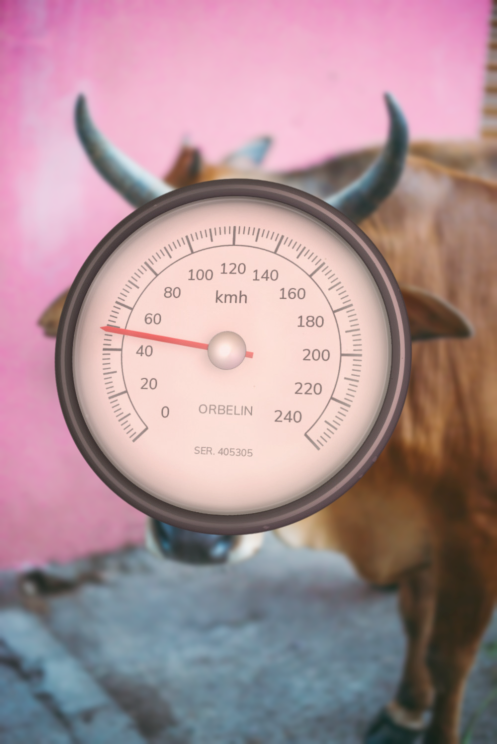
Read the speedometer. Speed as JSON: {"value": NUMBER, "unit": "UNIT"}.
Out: {"value": 48, "unit": "km/h"}
